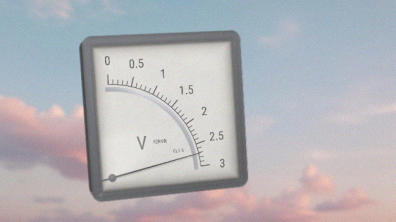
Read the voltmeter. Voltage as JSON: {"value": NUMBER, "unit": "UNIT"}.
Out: {"value": 2.7, "unit": "V"}
